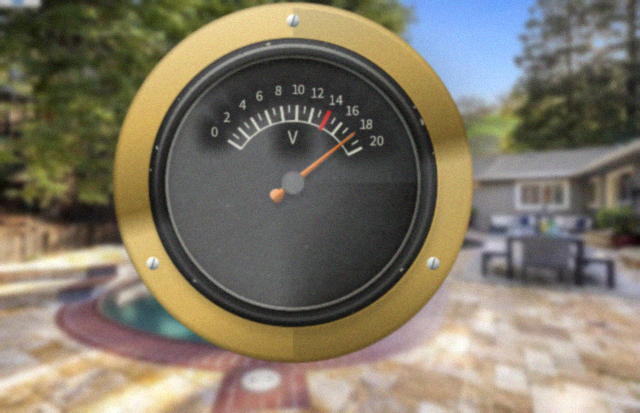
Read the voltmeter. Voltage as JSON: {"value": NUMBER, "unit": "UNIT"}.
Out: {"value": 18, "unit": "V"}
